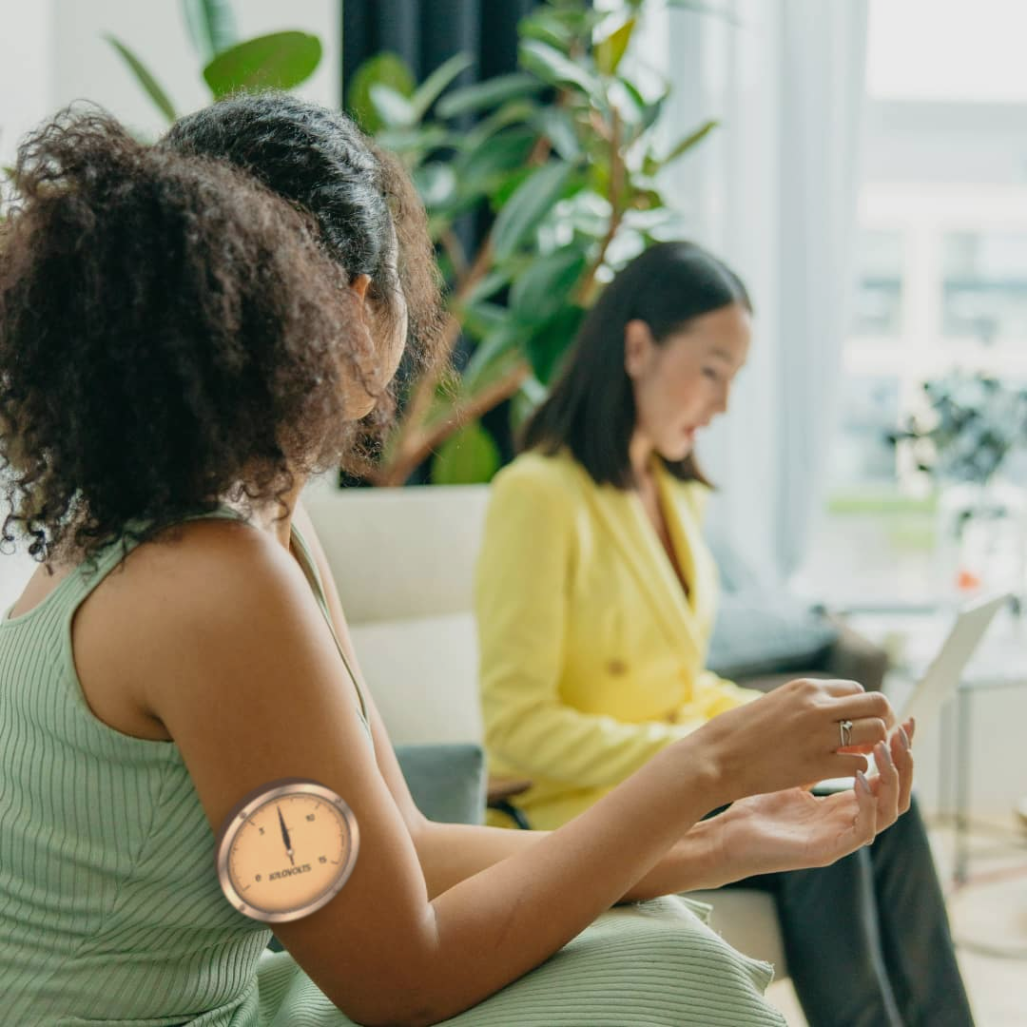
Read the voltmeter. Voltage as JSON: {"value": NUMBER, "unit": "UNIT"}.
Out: {"value": 7, "unit": "kV"}
